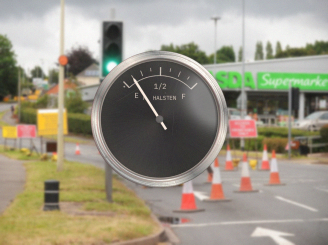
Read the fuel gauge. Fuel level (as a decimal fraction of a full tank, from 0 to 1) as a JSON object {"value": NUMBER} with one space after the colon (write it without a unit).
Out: {"value": 0.125}
